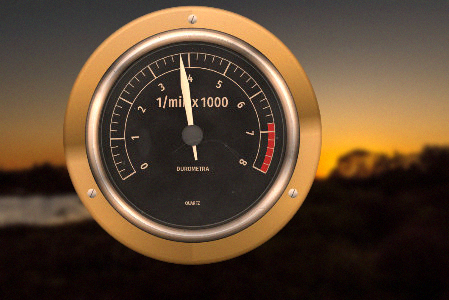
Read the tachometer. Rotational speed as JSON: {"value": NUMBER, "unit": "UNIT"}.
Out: {"value": 3800, "unit": "rpm"}
